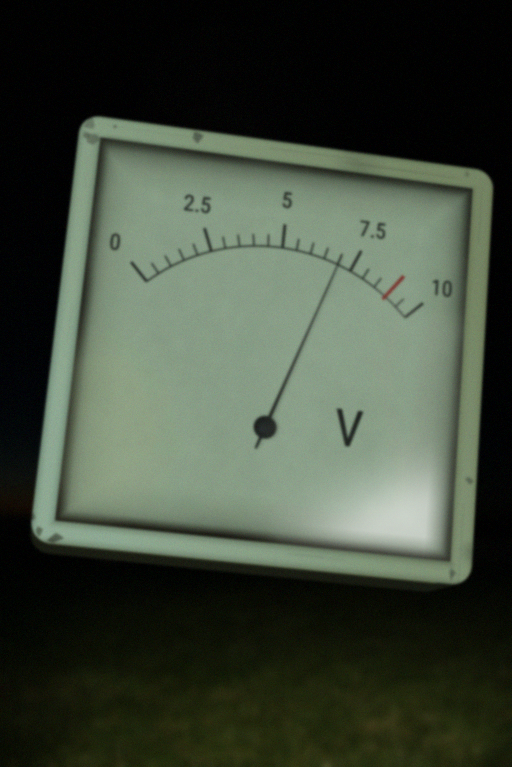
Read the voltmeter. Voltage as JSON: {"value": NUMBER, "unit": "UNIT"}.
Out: {"value": 7, "unit": "V"}
